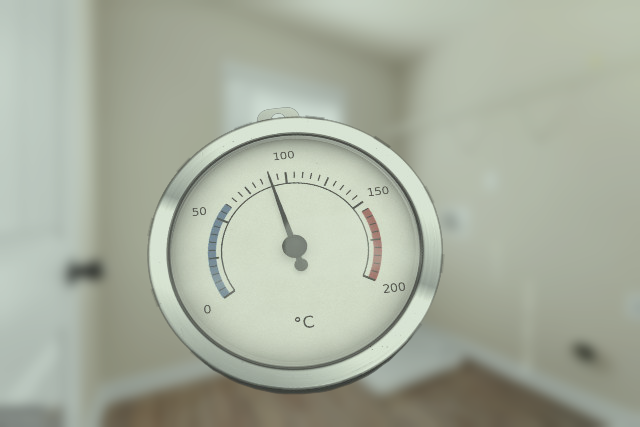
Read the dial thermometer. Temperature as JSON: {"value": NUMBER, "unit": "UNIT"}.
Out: {"value": 90, "unit": "°C"}
